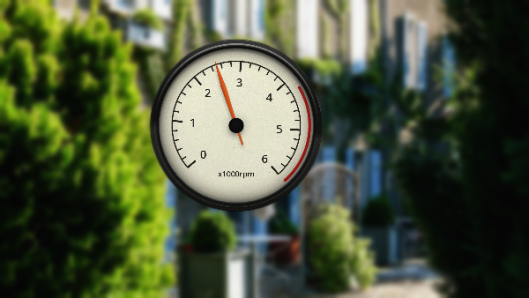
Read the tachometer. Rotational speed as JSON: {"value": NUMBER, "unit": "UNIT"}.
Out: {"value": 2500, "unit": "rpm"}
